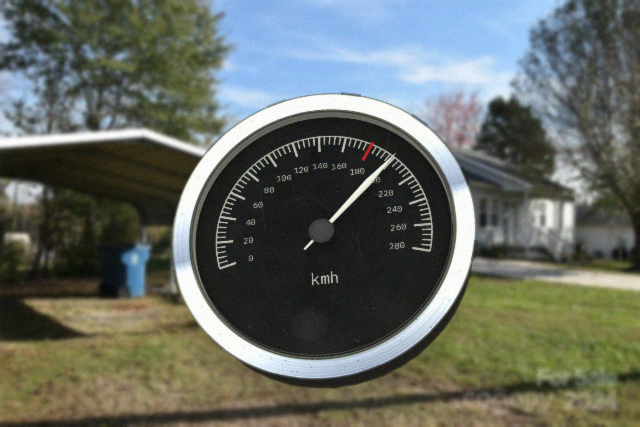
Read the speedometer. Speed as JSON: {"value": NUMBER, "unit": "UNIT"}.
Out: {"value": 200, "unit": "km/h"}
